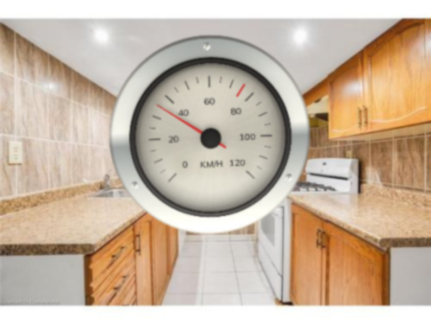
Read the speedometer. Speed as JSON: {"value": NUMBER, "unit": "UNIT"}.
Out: {"value": 35, "unit": "km/h"}
